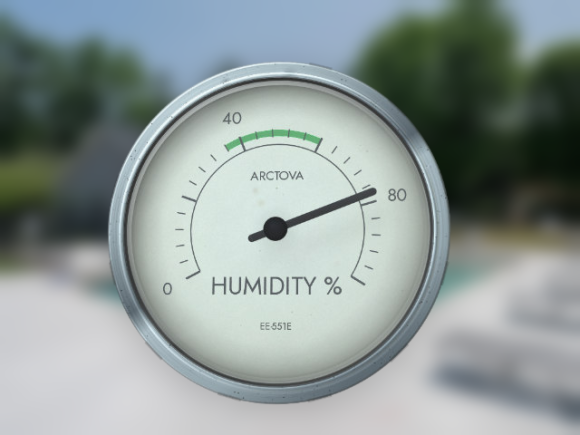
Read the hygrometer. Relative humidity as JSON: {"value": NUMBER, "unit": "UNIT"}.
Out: {"value": 78, "unit": "%"}
